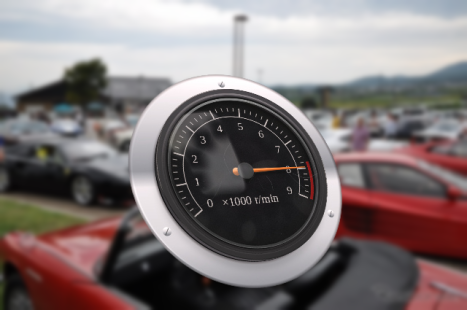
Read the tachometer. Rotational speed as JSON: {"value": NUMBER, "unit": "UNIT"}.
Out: {"value": 8000, "unit": "rpm"}
